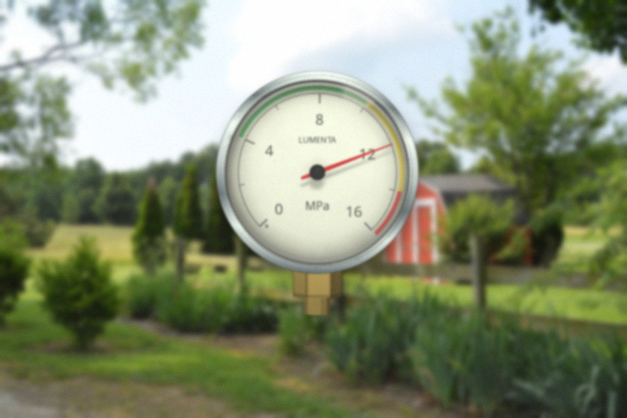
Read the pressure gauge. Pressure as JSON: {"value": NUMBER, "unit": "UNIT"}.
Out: {"value": 12, "unit": "MPa"}
